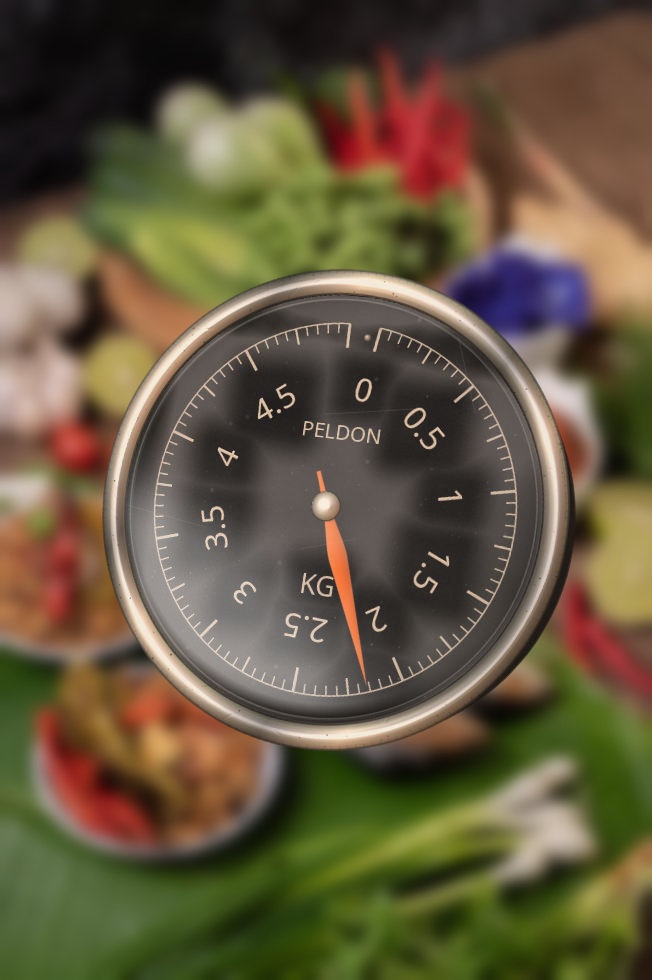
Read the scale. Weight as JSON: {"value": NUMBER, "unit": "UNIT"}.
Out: {"value": 2.15, "unit": "kg"}
